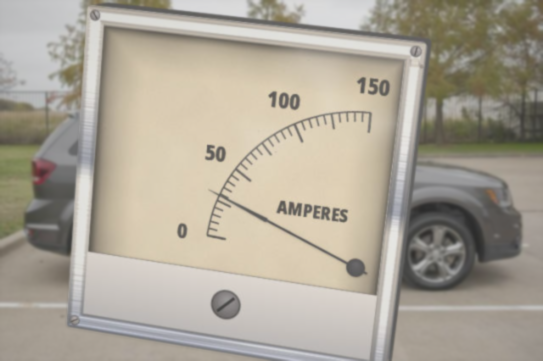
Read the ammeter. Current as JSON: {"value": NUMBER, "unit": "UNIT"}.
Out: {"value": 30, "unit": "A"}
